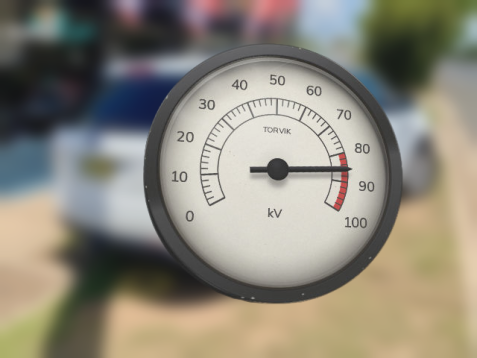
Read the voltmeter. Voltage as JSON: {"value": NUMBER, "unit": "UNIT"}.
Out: {"value": 86, "unit": "kV"}
